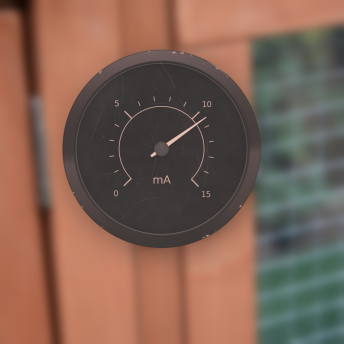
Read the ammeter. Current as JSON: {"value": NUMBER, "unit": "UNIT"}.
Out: {"value": 10.5, "unit": "mA"}
